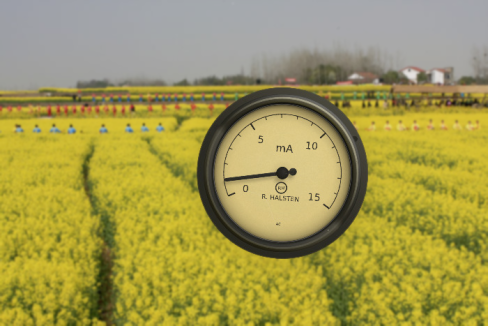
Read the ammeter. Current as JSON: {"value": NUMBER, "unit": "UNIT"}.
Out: {"value": 1, "unit": "mA"}
